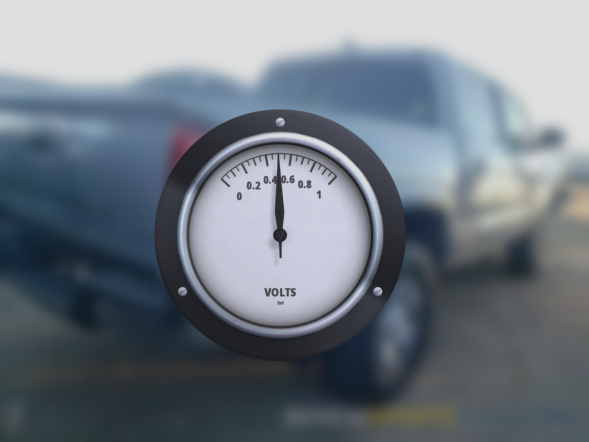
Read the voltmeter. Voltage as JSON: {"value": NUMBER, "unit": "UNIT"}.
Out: {"value": 0.5, "unit": "V"}
